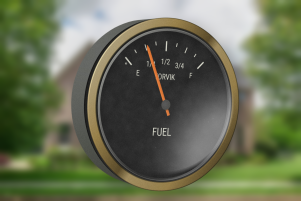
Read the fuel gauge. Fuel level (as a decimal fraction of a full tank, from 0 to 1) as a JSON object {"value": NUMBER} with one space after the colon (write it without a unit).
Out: {"value": 0.25}
